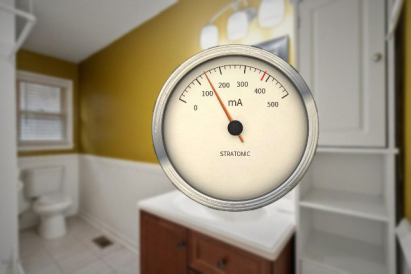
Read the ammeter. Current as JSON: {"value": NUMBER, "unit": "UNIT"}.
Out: {"value": 140, "unit": "mA"}
